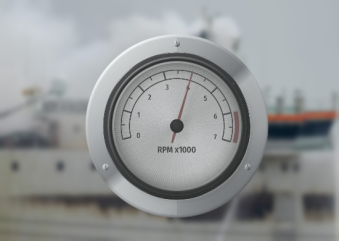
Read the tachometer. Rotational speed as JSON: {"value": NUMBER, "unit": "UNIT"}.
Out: {"value": 4000, "unit": "rpm"}
